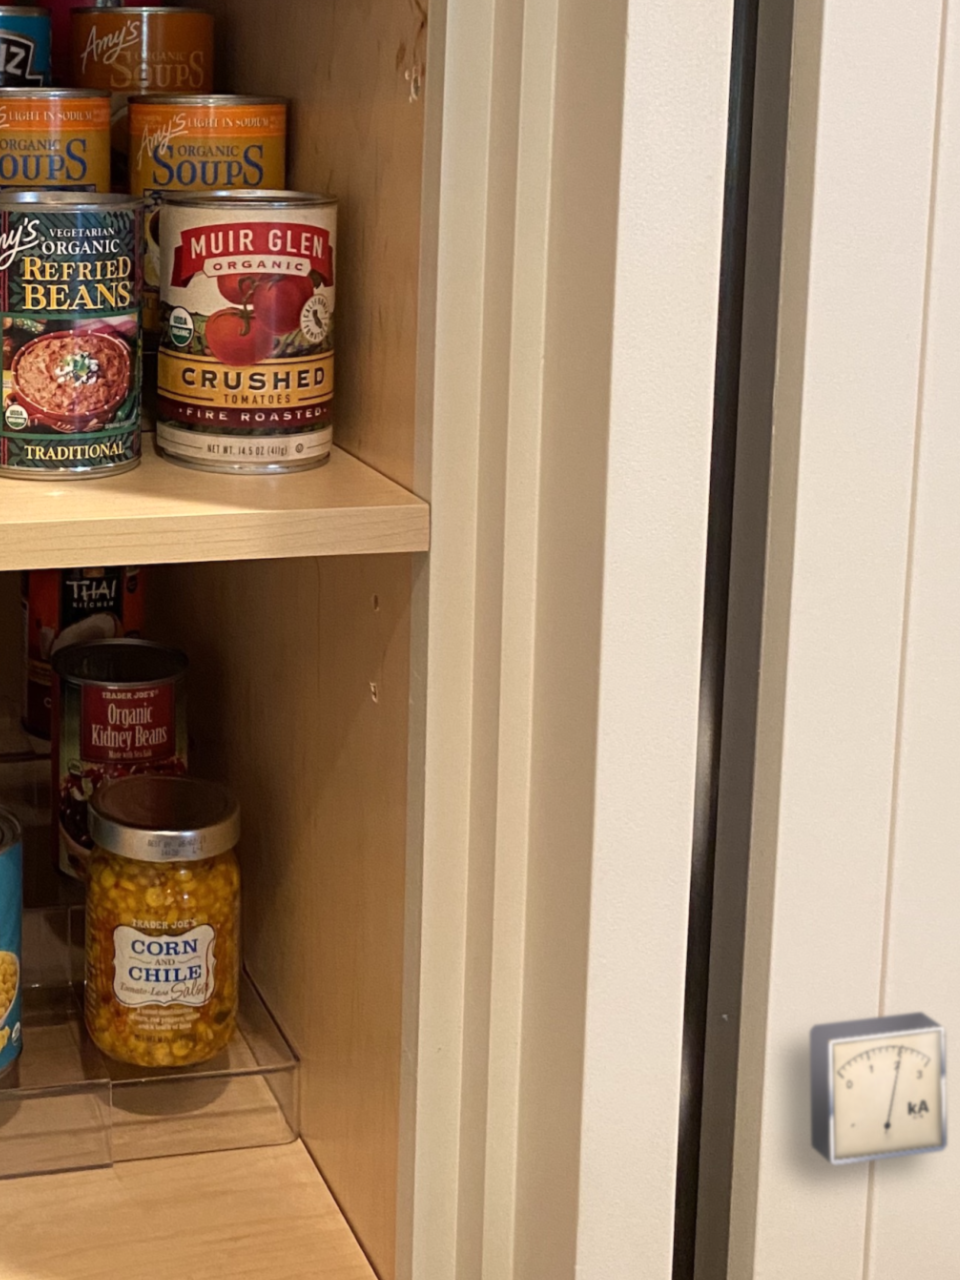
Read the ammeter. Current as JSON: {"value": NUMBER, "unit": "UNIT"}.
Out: {"value": 2, "unit": "kA"}
